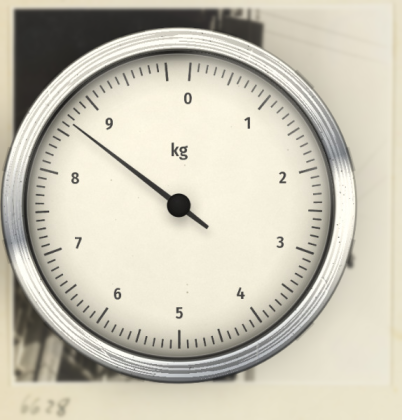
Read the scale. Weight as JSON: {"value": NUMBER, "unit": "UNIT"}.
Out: {"value": 8.65, "unit": "kg"}
